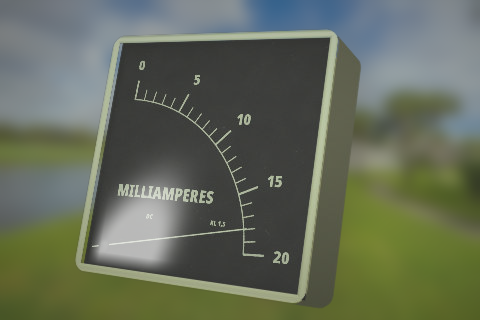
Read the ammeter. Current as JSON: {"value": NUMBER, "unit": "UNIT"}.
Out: {"value": 18, "unit": "mA"}
